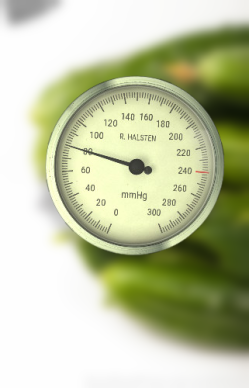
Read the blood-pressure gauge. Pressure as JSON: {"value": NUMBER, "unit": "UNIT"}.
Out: {"value": 80, "unit": "mmHg"}
